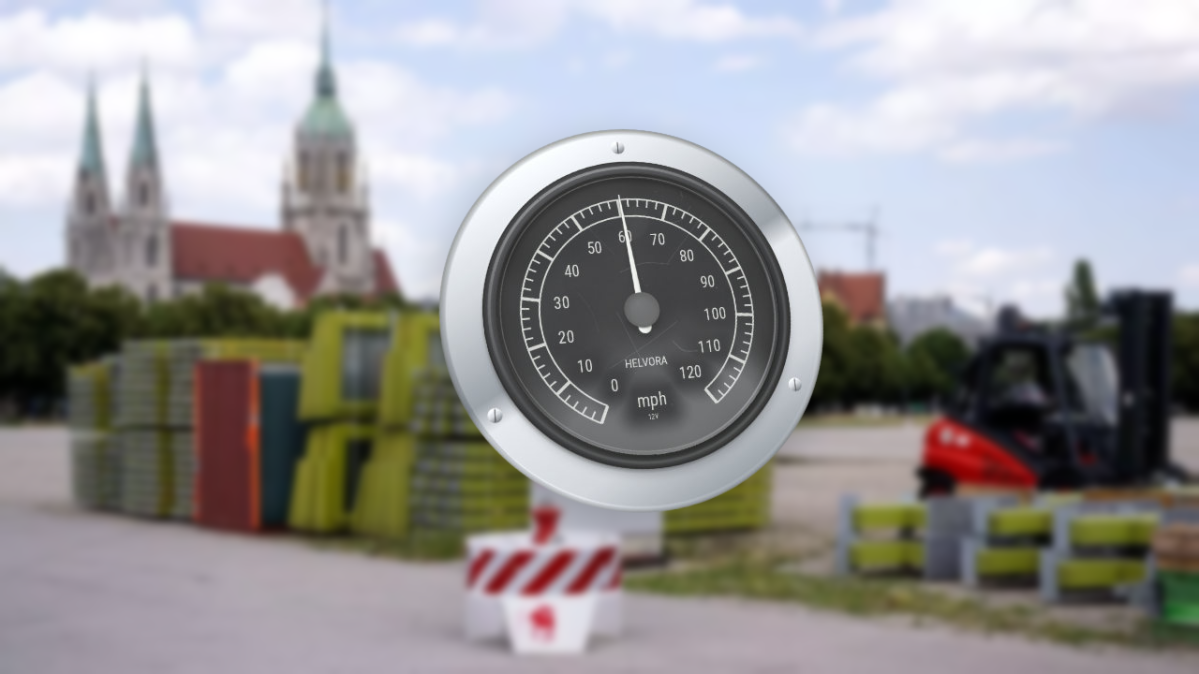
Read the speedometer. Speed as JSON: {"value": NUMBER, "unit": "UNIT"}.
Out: {"value": 60, "unit": "mph"}
